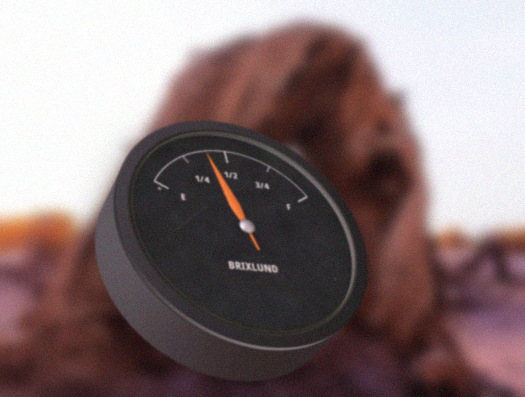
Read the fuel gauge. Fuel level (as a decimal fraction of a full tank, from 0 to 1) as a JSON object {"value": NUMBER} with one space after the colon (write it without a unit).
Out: {"value": 0.375}
